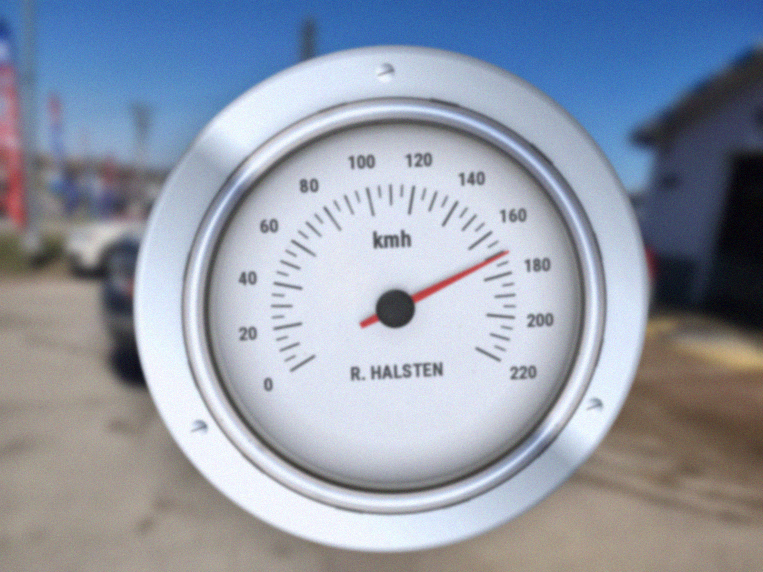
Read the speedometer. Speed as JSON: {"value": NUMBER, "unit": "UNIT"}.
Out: {"value": 170, "unit": "km/h"}
